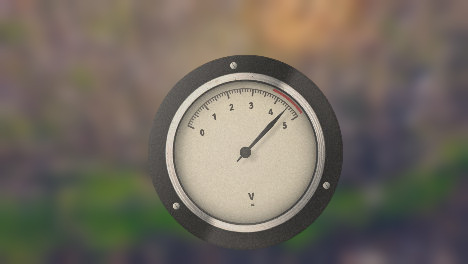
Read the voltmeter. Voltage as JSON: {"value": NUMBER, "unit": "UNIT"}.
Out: {"value": 4.5, "unit": "V"}
